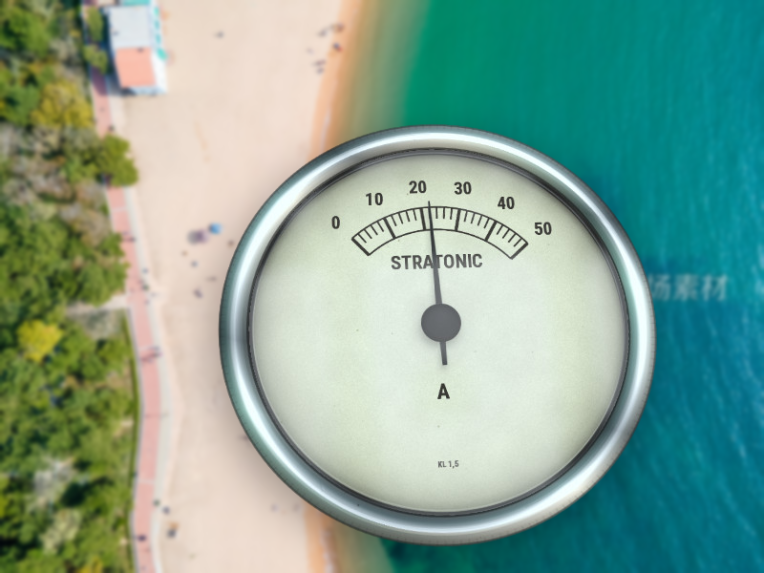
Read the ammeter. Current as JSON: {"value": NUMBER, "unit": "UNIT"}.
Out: {"value": 22, "unit": "A"}
